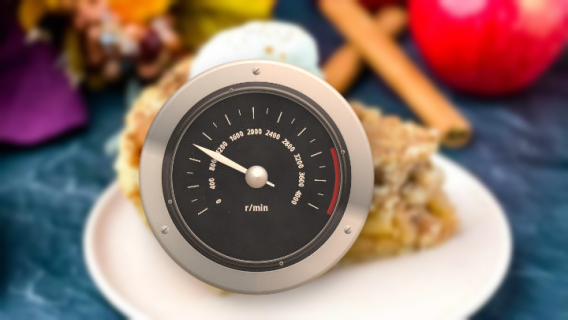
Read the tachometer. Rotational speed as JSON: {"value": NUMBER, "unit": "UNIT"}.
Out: {"value": 1000, "unit": "rpm"}
